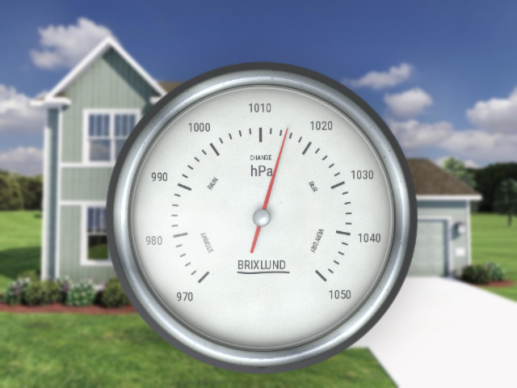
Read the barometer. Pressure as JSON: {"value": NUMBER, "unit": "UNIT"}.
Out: {"value": 1015, "unit": "hPa"}
